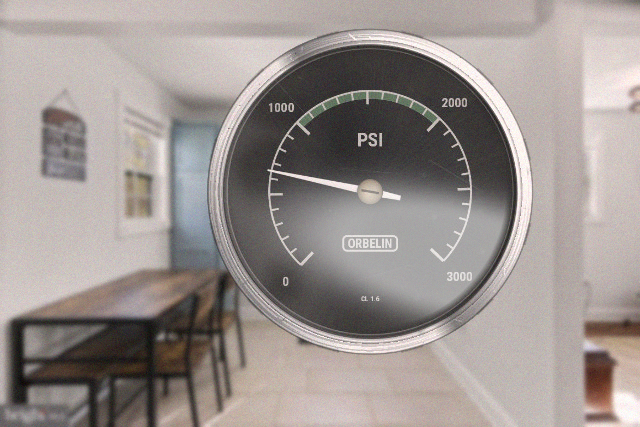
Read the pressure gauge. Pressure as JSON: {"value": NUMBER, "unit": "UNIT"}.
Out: {"value": 650, "unit": "psi"}
